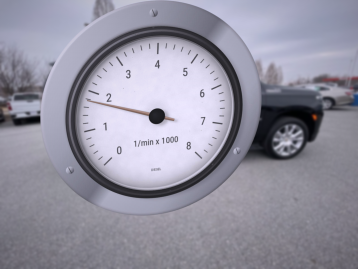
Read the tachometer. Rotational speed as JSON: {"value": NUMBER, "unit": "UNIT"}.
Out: {"value": 1800, "unit": "rpm"}
